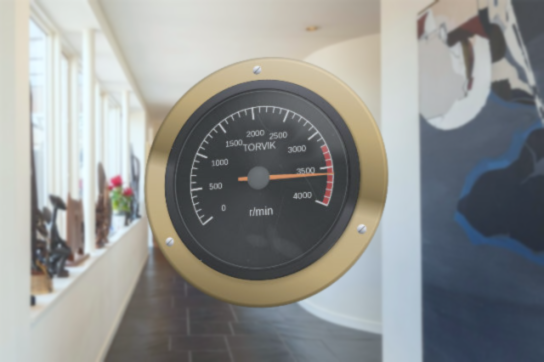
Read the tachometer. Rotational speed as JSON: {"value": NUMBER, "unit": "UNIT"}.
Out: {"value": 3600, "unit": "rpm"}
